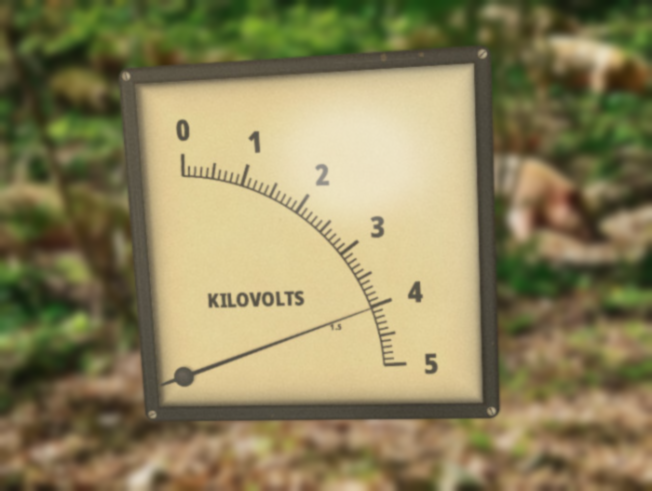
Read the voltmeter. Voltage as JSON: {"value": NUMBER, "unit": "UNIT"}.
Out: {"value": 4, "unit": "kV"}
